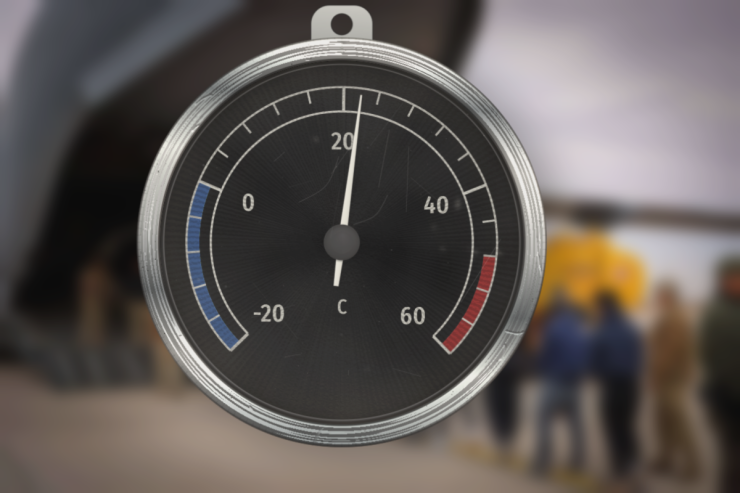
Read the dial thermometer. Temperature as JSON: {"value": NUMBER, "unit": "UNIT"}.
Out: {"value": 22, "unit": "°C"}
